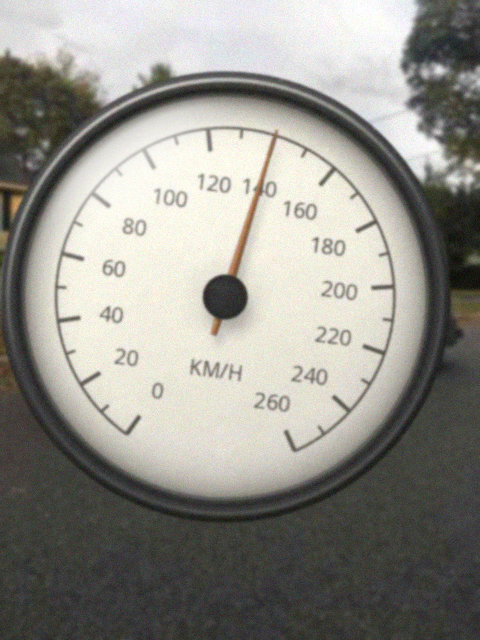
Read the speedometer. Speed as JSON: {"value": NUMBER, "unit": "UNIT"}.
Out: {"value": 140, "unit": "km/h"}
